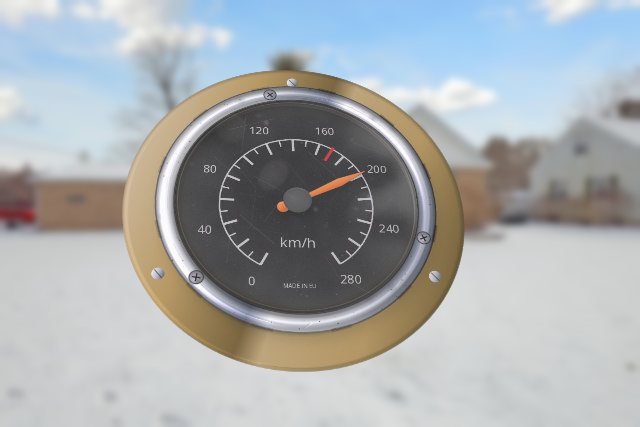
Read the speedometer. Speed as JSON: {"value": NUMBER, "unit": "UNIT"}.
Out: {"value": 200, "unit": "km/h"}
